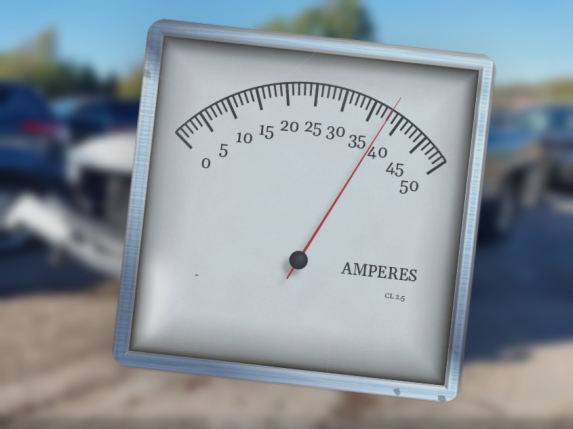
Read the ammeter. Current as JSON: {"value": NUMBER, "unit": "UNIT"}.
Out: {"value": 38, "unit": "A"}
